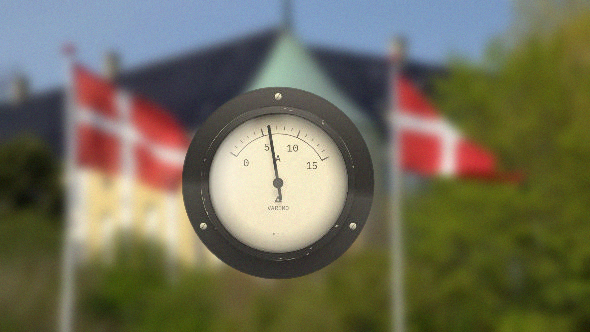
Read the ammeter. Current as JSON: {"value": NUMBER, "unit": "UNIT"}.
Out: {"value": 6, "unit": "A"}
